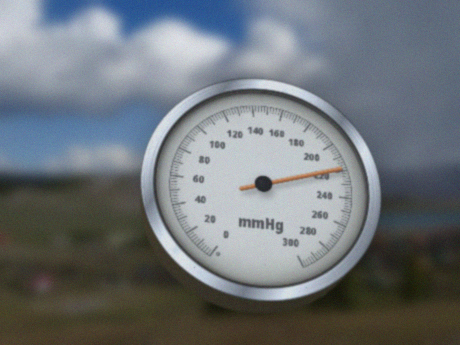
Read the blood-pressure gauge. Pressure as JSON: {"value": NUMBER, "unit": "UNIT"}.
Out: {"value": 220, "unit": "mmHg"}
